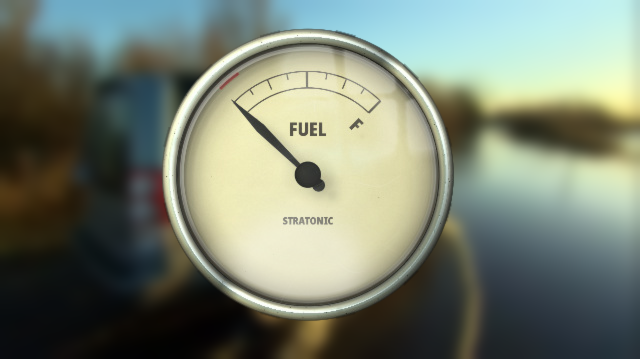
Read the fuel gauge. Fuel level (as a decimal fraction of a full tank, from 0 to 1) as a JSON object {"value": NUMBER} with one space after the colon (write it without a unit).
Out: {"value": 0}
